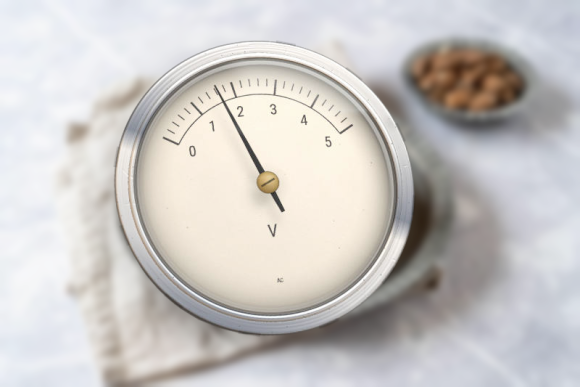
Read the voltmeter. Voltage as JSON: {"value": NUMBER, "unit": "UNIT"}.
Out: {"value": 1.6, "unit": "V"}
